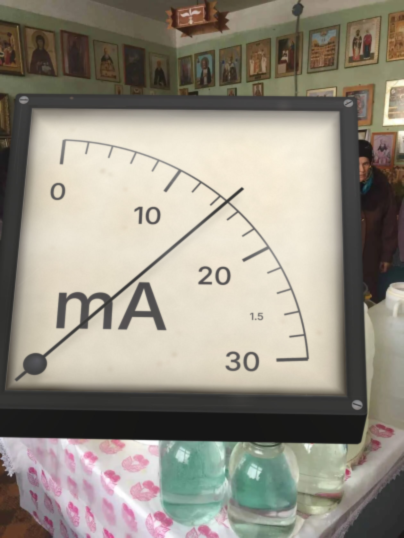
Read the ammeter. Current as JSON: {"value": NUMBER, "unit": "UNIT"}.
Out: {"value": 15, "unit": "mA"}
